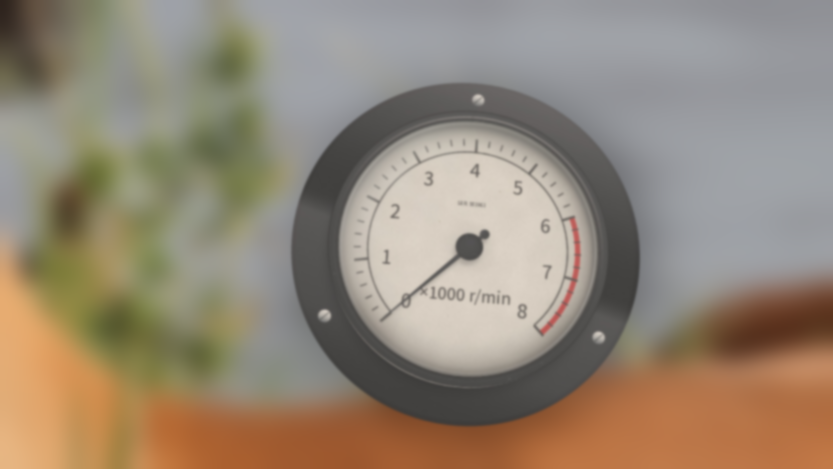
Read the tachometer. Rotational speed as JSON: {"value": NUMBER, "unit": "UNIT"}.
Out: {"value": 0, "unit": "rpm"}
